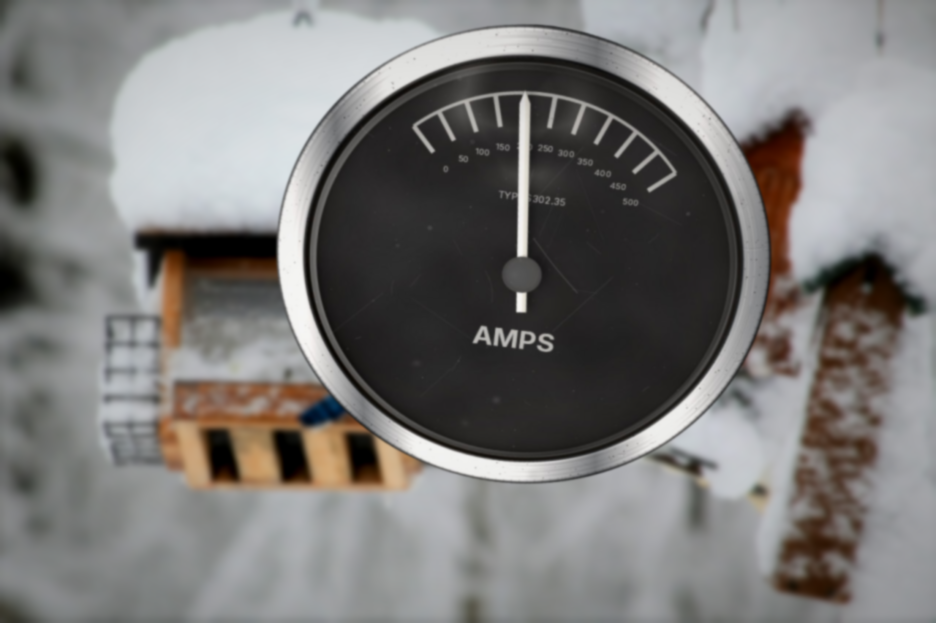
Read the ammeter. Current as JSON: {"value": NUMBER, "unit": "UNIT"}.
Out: {"value": 200, "unit": "A"}
